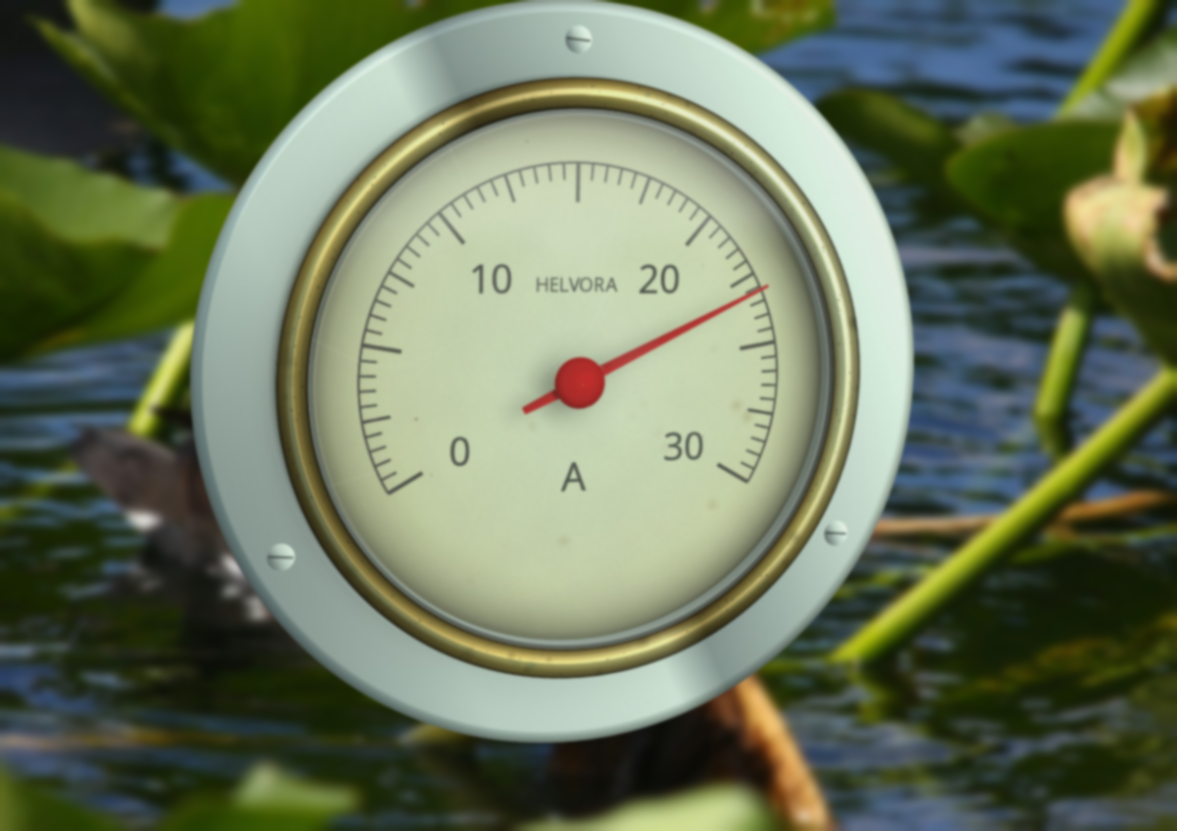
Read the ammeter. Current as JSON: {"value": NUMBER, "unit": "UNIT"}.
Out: {"value": 23, "unit": "A"}
